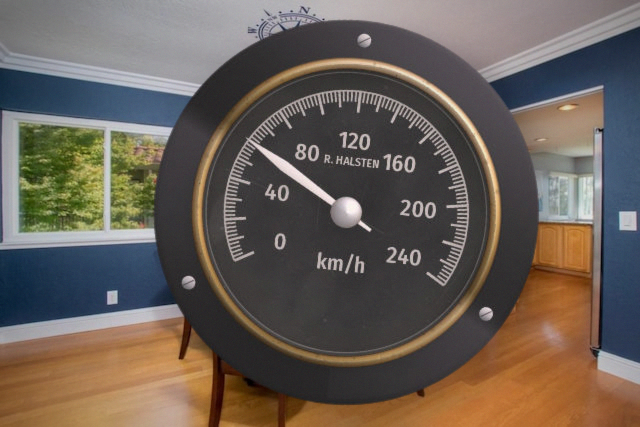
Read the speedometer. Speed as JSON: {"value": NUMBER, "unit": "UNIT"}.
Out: {"value": 60, "unit": "km/h"}
